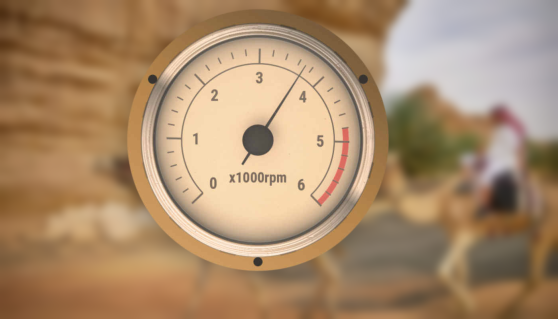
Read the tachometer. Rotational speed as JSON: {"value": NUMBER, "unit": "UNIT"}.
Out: {"value": 3700, "unit": "rpm"}
